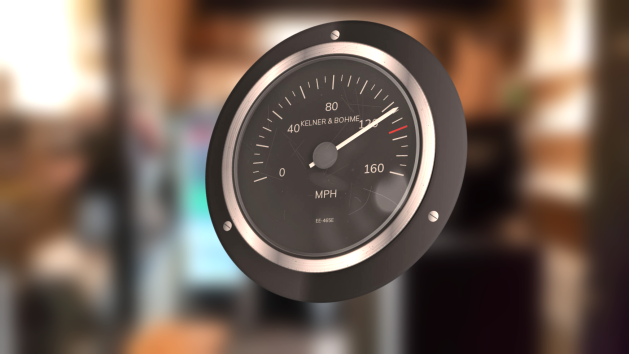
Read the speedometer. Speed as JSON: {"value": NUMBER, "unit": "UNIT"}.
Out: {"value": 125, "unit": "mph"}
